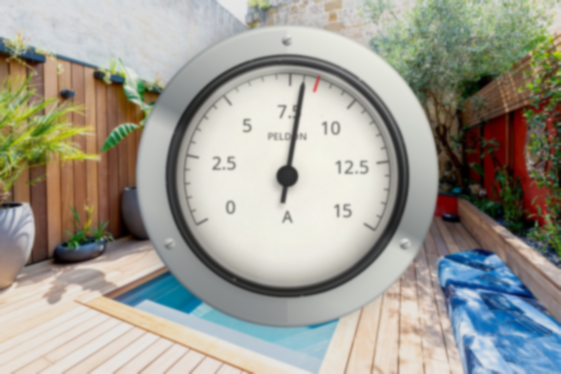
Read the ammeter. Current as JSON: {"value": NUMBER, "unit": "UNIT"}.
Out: {"value": 8, "unit": "A"}
